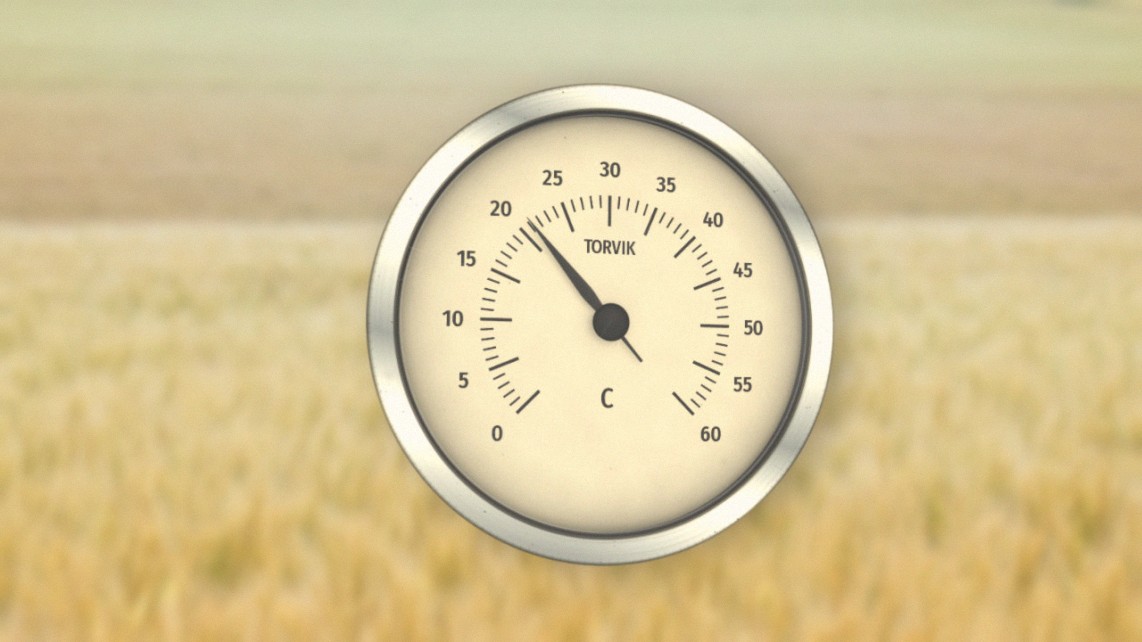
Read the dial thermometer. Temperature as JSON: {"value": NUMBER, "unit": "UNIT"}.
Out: {"value": 21, "unit": "°C"}
